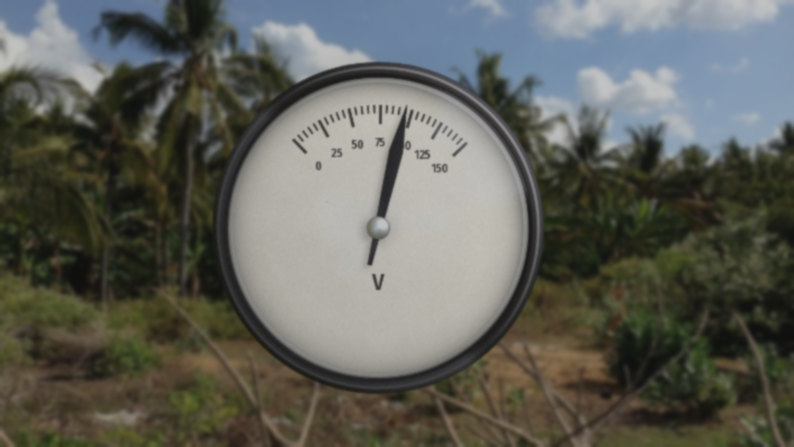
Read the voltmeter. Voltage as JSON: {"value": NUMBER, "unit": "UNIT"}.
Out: {"value": 95, "unit": "V"}
